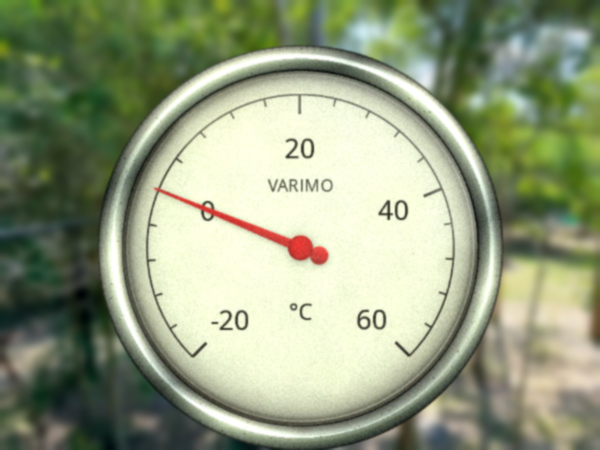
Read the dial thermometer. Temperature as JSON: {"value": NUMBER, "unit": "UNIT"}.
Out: {"value": 0, "unit": "°C"}
